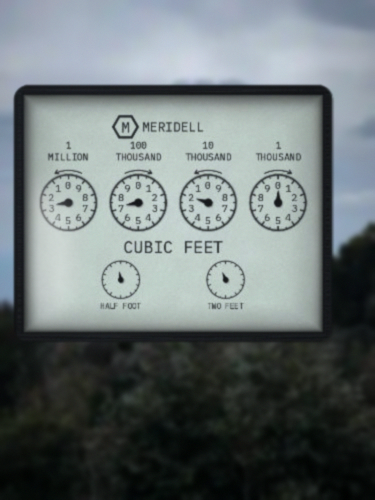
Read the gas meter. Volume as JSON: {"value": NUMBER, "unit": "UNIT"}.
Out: {"value": 272000, "unit": "ft³"}
